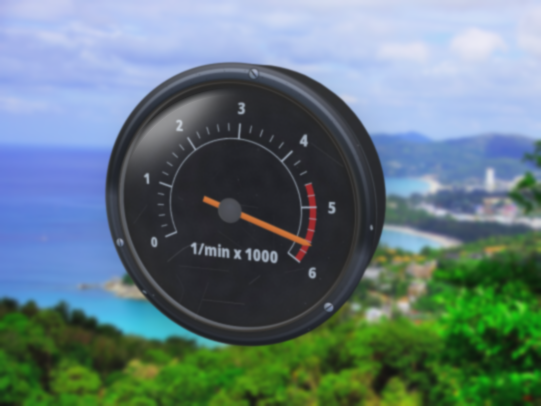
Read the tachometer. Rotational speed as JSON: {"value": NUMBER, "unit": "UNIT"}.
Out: {"value": 5600, "unit": "rpm"}
